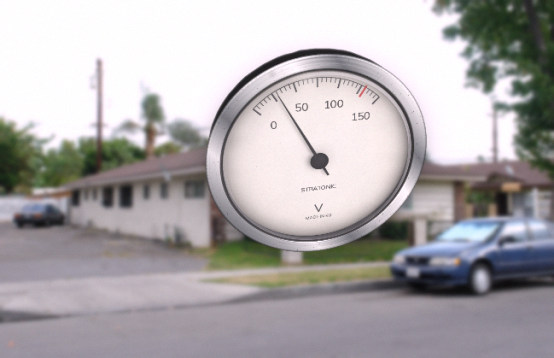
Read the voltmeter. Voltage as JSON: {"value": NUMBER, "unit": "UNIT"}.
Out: {"value": 30, "unit": "V"}
